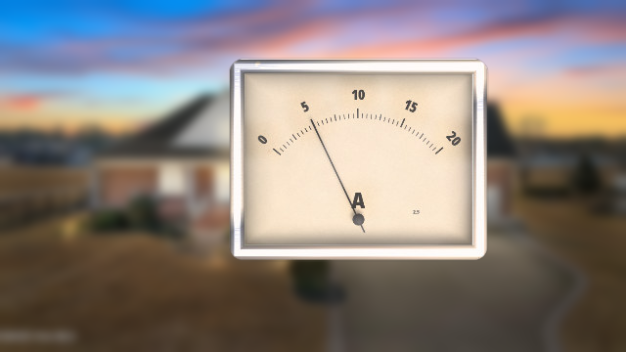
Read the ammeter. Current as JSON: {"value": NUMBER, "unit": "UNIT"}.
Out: {"value": 5, "unit": "A"}
